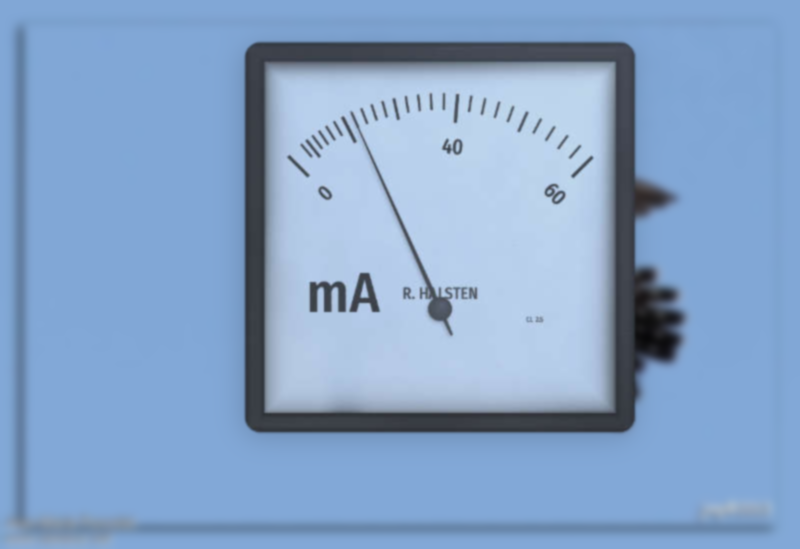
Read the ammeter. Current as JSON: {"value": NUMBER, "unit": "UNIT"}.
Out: {"value": 22, "unit": "mA"}
